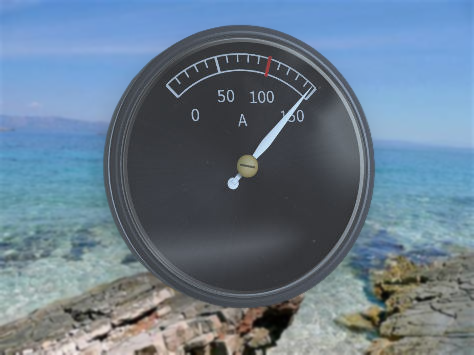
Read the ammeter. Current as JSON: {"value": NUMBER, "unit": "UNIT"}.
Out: {"value": 145, "unit": "A"}
